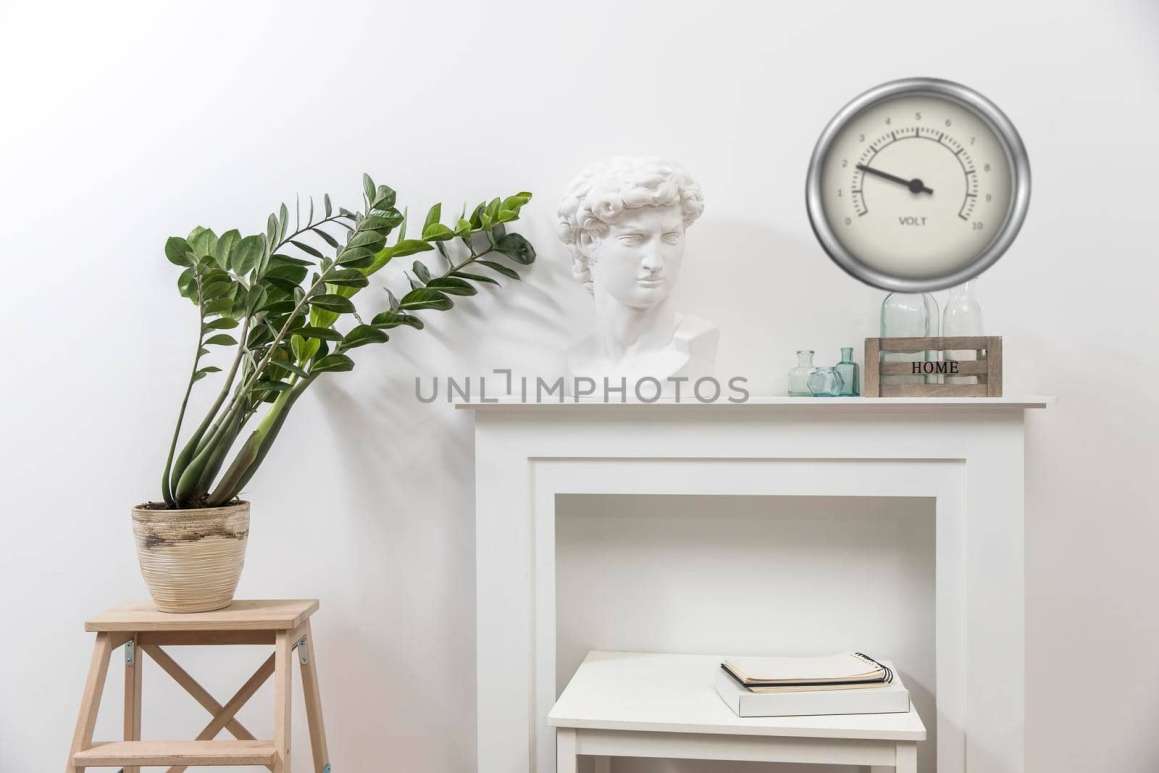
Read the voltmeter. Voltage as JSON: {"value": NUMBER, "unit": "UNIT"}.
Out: {"value": 2, "unit": "V"}
